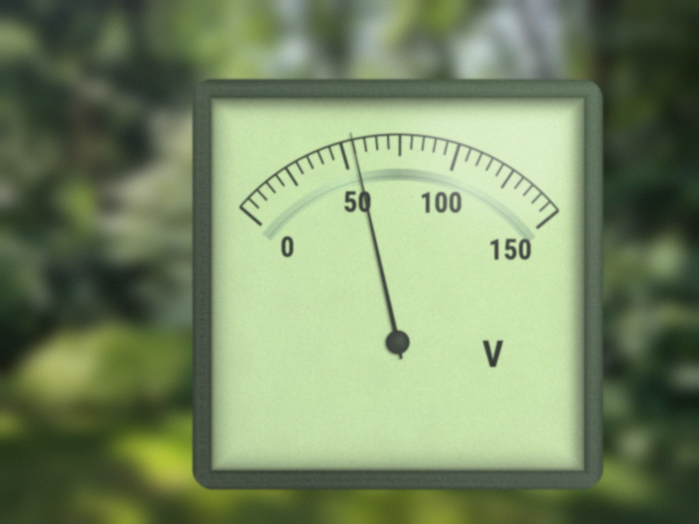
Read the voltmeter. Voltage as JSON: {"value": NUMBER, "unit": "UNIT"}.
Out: {"value": 55, "unit": "V"}
